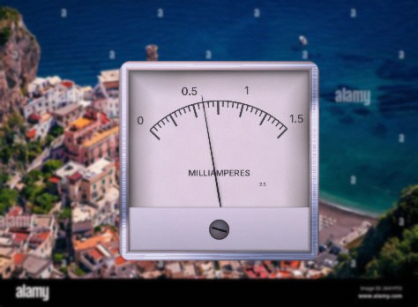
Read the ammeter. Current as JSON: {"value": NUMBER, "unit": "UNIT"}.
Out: {"value": 0.6, "unit": "mA"}
